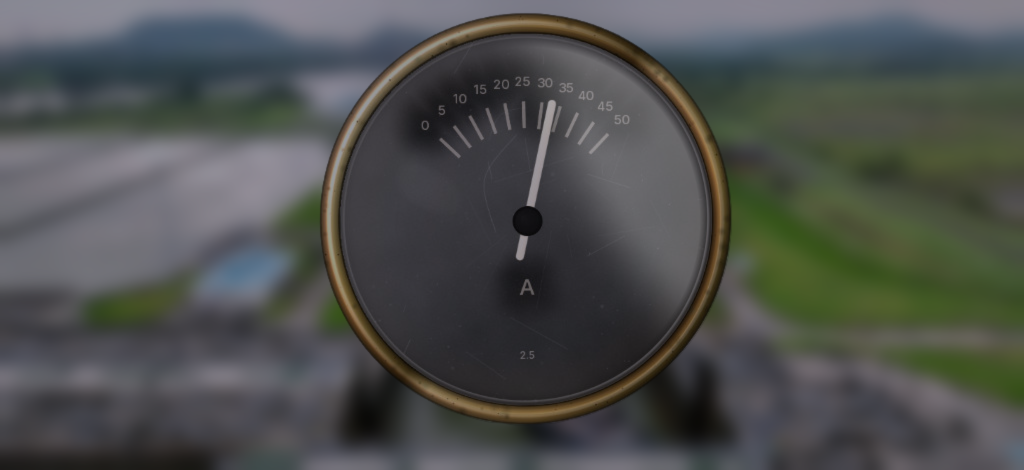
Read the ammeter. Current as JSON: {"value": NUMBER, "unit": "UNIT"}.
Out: {"value": 32.5, "unit": "A"}
